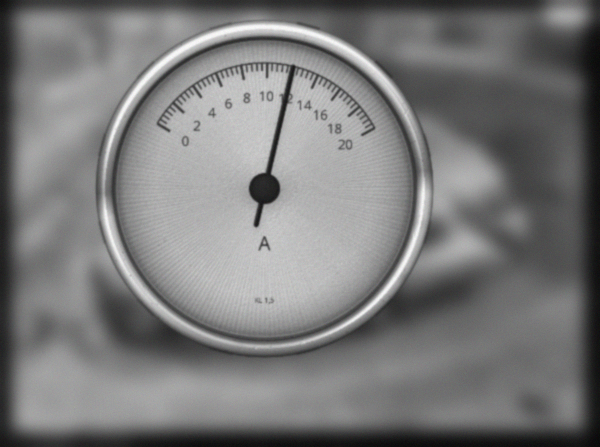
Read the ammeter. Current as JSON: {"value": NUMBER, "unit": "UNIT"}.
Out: {"value": 12, "unit": "A"}
